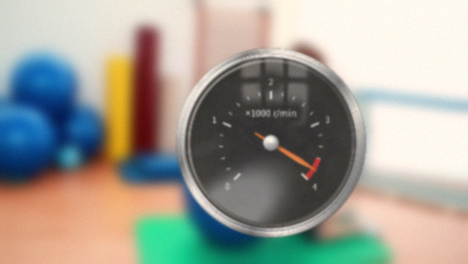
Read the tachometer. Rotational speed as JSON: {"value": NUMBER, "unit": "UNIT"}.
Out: {"value": 3800, "unit": "rpm"}
